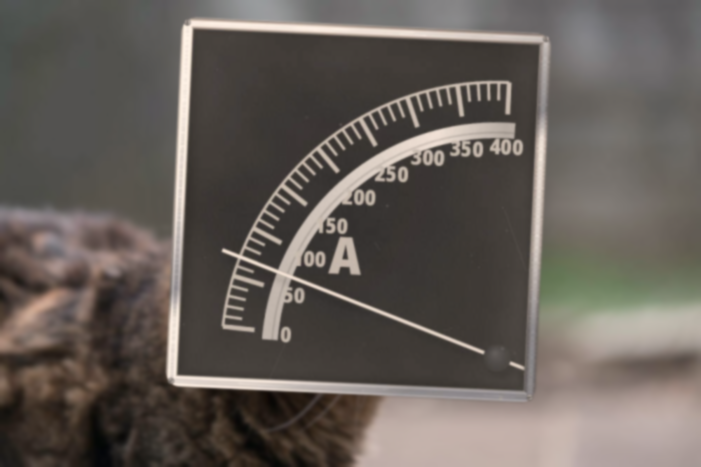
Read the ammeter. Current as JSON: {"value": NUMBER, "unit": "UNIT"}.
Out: {"value": 70, "unit": "A"}
